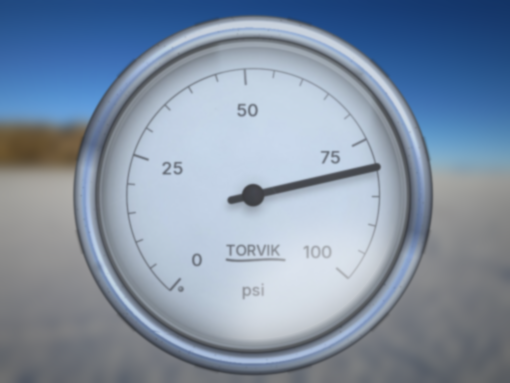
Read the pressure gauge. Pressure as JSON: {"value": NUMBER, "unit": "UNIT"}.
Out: {"value": 80, "unit": "psi"}
